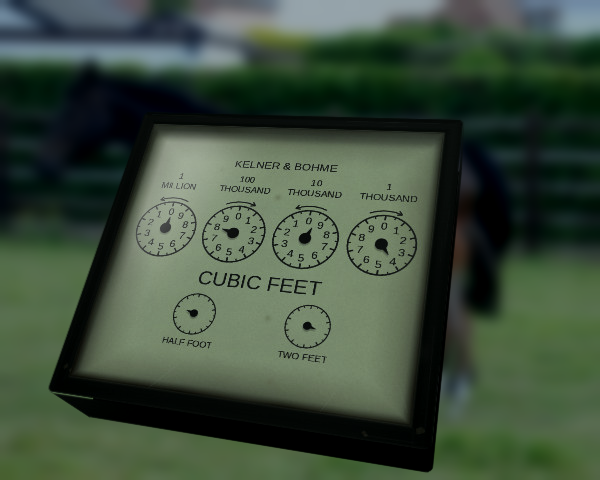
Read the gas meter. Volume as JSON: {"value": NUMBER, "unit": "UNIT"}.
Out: {"value": 979400, "unit": "ft³"}
